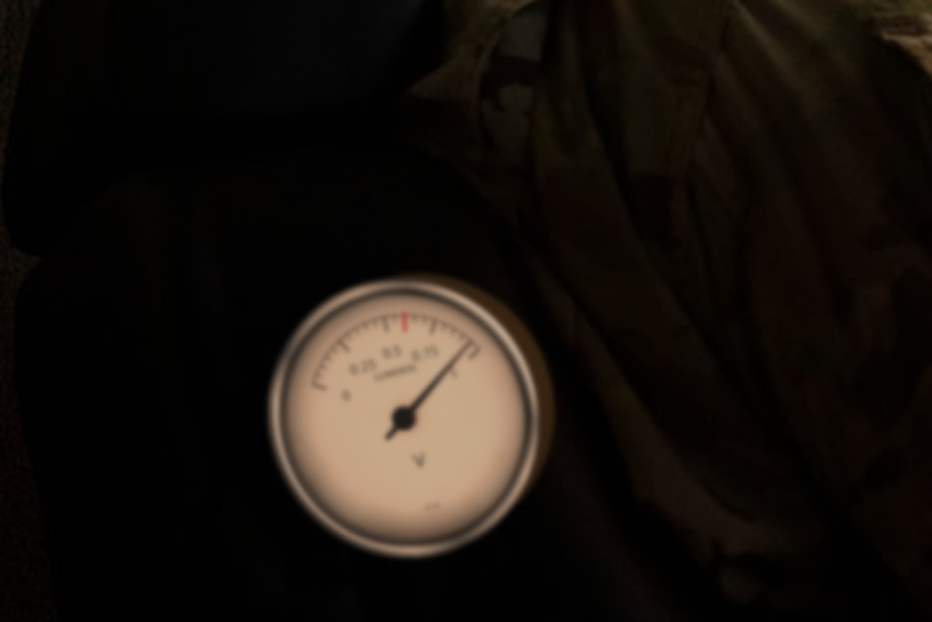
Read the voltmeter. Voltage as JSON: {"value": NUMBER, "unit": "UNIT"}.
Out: {"value": 0.95, "unit": "V"}
